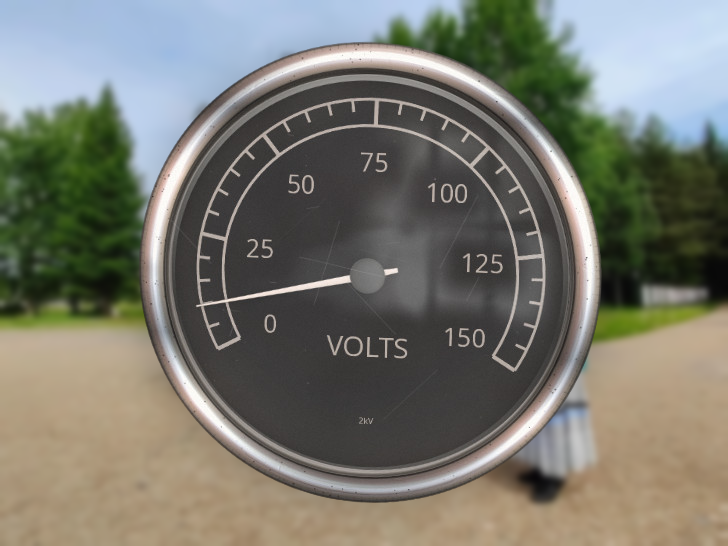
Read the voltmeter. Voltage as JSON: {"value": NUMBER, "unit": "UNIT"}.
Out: {"value": 10, "unit": "V"}
